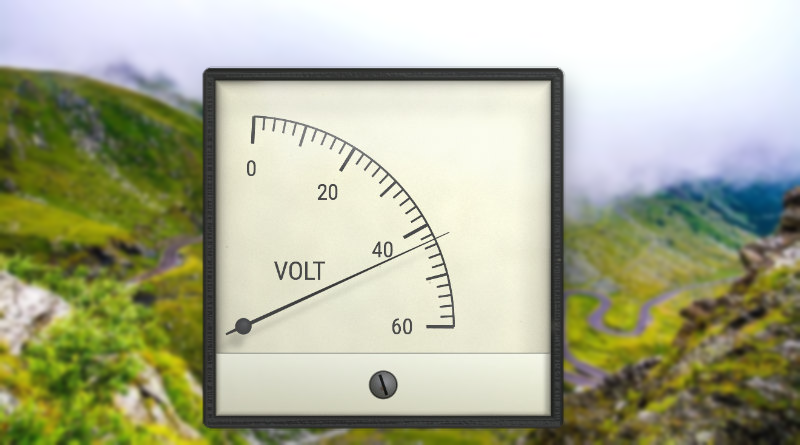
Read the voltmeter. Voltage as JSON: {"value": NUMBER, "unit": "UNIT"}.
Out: {"value": 43, "unit": "V"}
